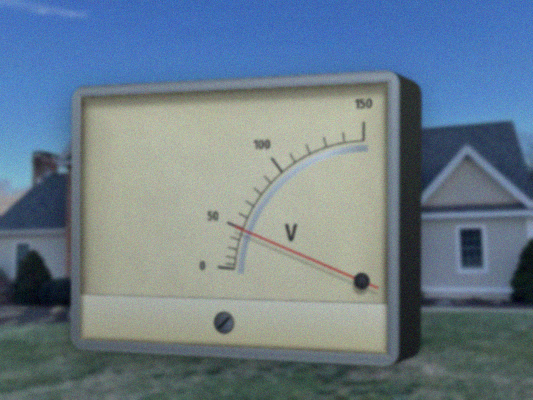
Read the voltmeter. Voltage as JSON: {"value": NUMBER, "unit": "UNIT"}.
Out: {"value": 50, "unit": "V"}
